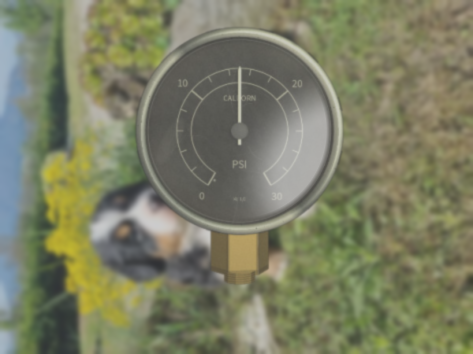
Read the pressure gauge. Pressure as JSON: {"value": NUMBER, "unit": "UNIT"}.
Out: {"value": 15, "unit": "psi"}
